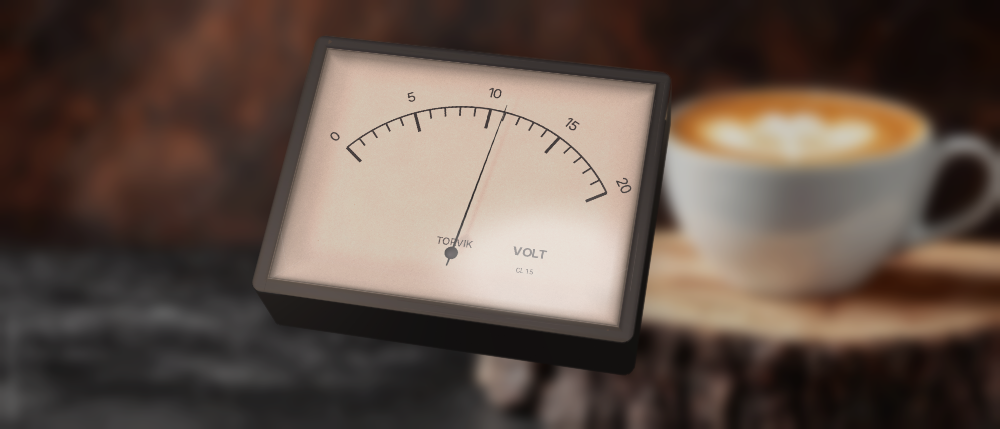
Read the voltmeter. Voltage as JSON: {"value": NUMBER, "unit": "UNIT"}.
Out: {"value": 11, "unit": "V"}
